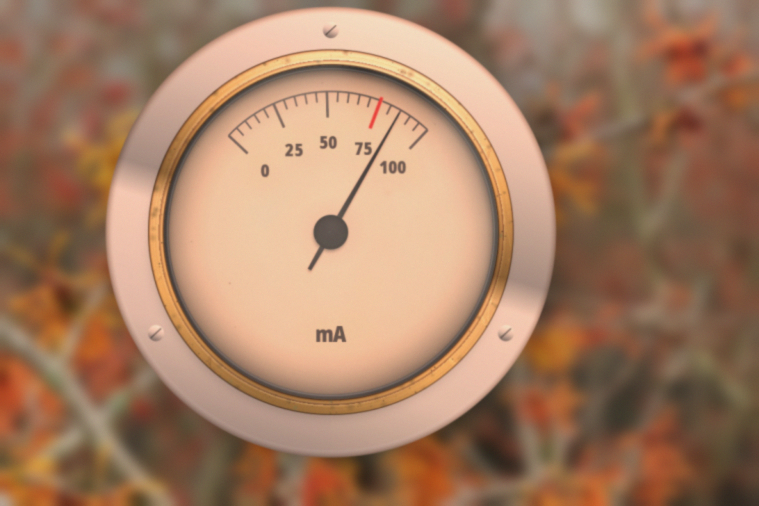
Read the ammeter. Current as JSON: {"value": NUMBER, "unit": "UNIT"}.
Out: {"value": 85, "unit": "mA"}
